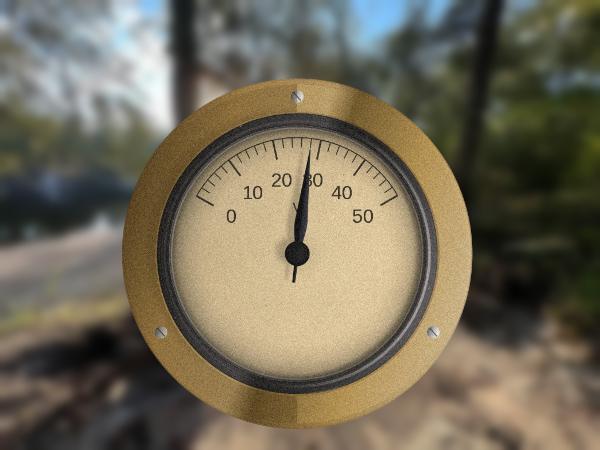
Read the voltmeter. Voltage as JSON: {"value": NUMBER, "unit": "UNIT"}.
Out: {"value": 28, "unit": "V"}
